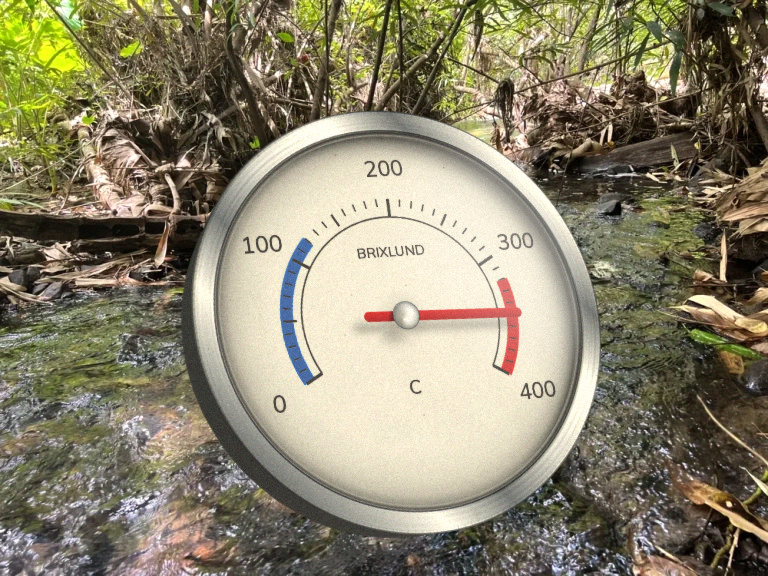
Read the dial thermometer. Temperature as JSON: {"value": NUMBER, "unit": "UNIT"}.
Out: {"value": 350, "unit": "°C"}
